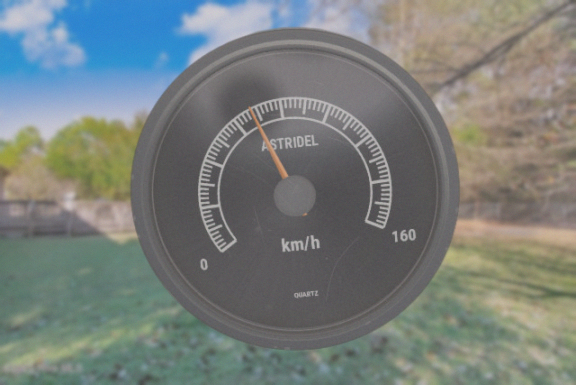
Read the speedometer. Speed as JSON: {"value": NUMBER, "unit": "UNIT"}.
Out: {"value": 68, "unit": "km/h"}
